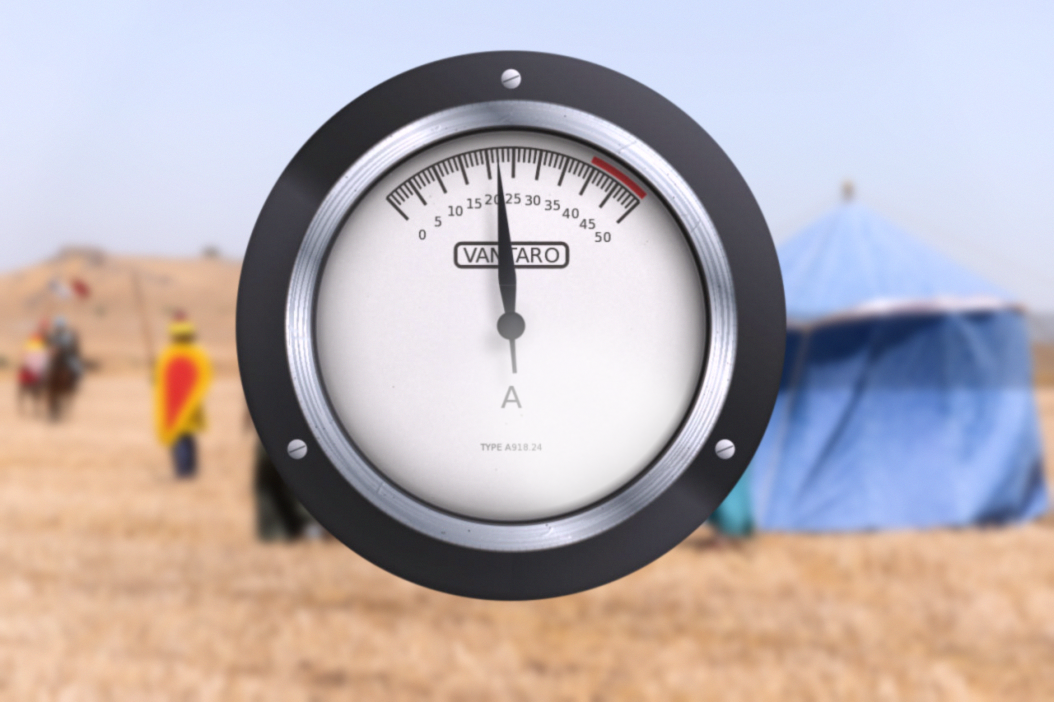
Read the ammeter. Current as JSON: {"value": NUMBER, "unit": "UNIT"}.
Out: {"value": 22, "unit": "A"}
